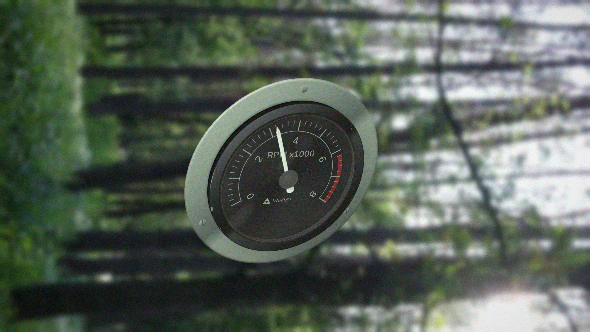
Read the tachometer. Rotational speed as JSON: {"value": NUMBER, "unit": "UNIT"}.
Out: {"value": 3200, "unit": "rpm"}
